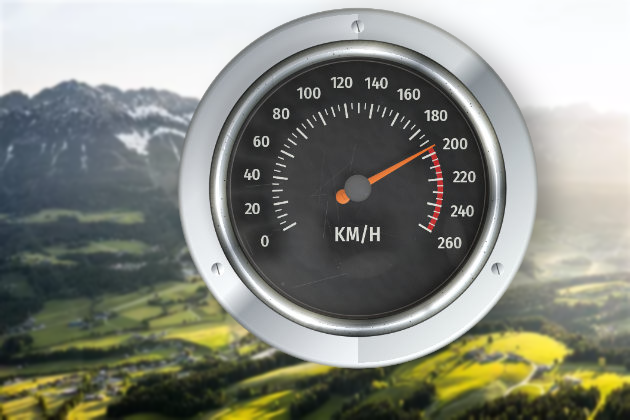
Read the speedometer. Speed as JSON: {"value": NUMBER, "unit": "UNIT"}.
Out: {"value": 195, "unit": "km/h"}
